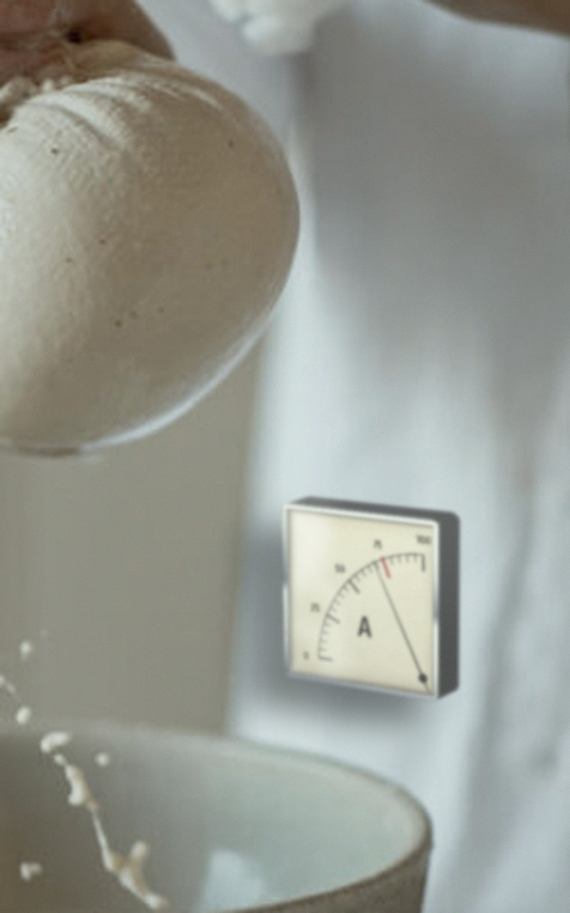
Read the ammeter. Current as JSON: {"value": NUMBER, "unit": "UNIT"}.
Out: {"value": 70, "unit": "A"}
